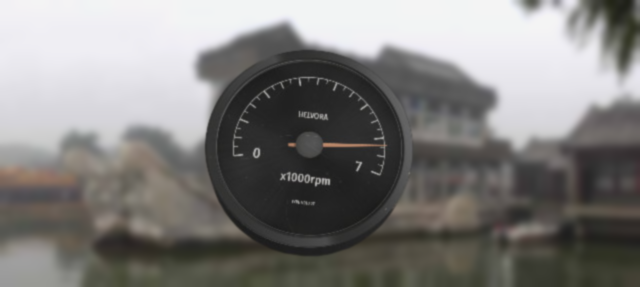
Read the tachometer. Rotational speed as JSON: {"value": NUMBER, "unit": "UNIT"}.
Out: {"value": 6250, "unit": "rpm"}
